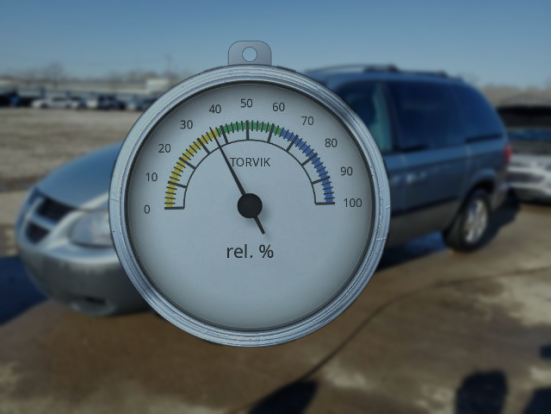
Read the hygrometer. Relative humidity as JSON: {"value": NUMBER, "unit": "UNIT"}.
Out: {"value": 36, "unit": "%"}
